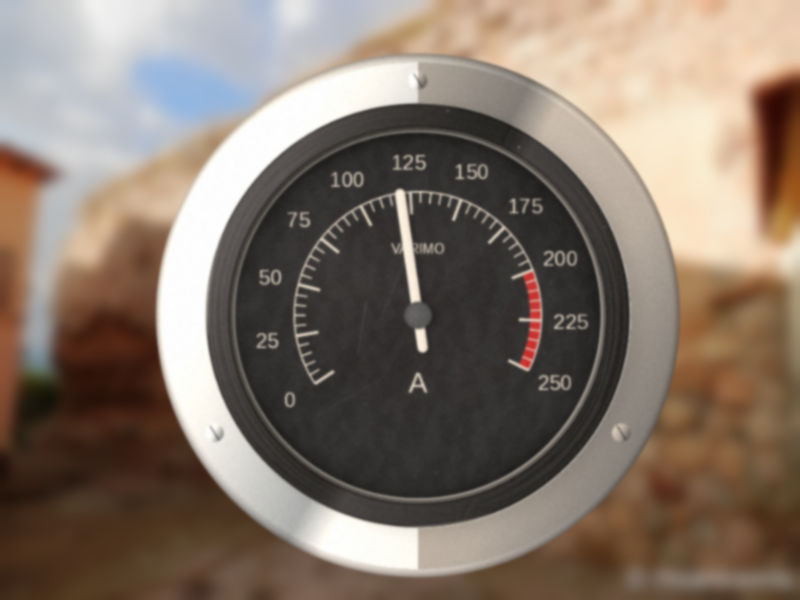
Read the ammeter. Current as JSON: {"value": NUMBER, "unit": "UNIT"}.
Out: {"value": 120, "unit": "A"}
